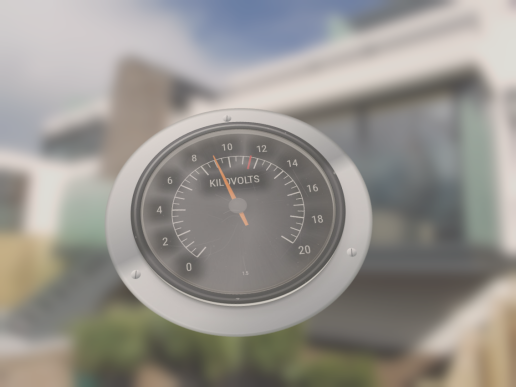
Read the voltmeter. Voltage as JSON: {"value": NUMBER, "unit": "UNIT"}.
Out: {"value": 9, "unit": "kV"}
